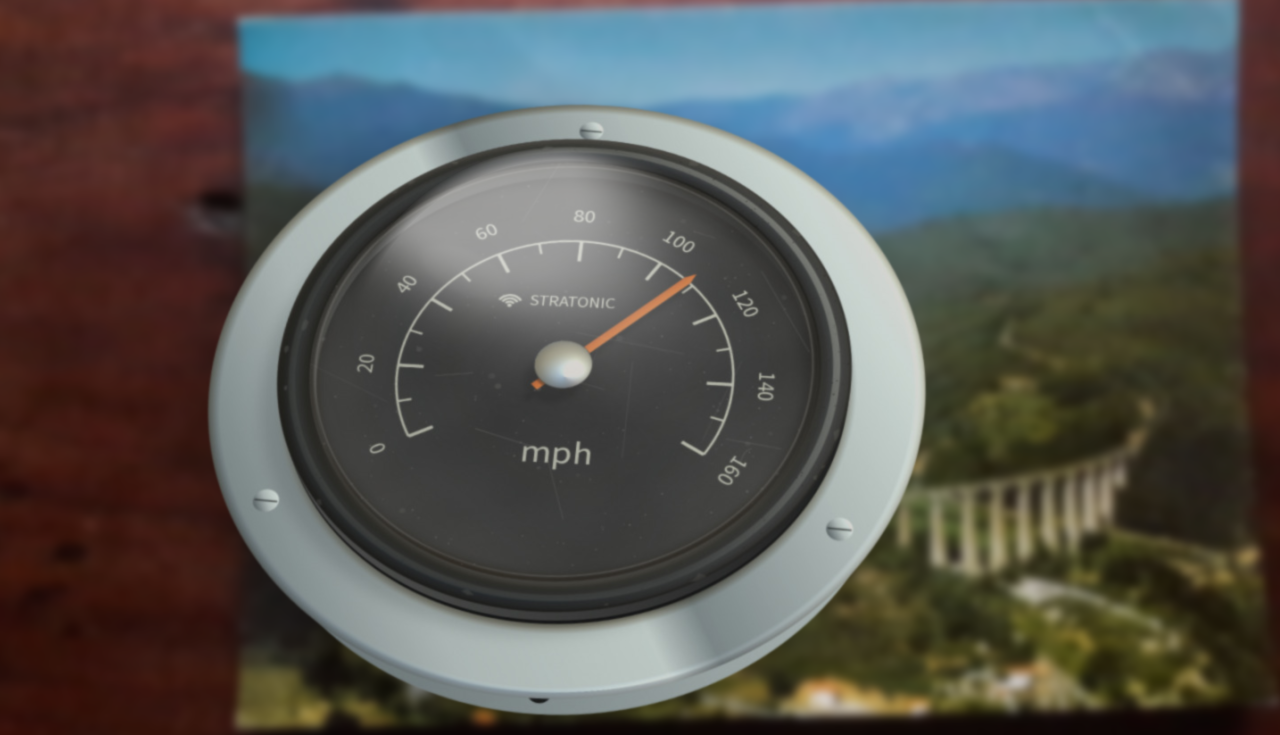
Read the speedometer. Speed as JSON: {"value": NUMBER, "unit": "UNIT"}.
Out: {"value": 110, "unit": "mph"}
